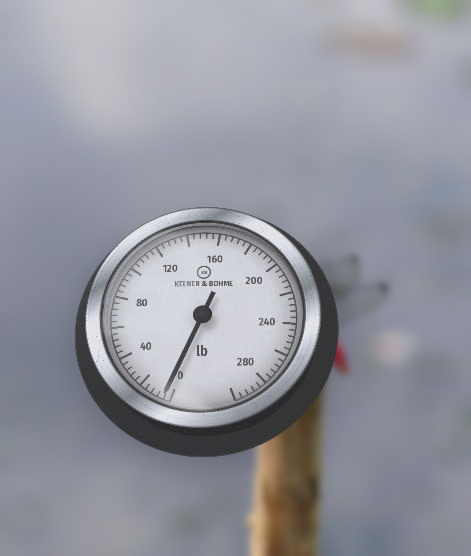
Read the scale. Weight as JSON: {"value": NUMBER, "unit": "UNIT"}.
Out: {"value": 4, "unit": "lb"}
